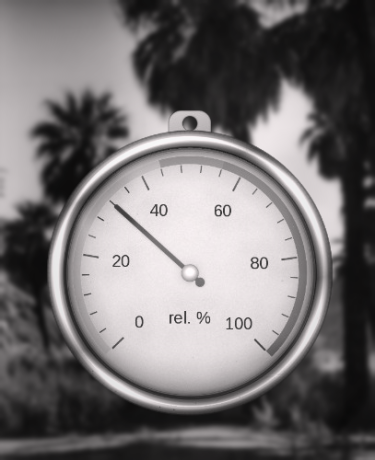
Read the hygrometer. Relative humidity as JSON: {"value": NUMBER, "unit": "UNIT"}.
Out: {"value": 32, "unit": "%"}
